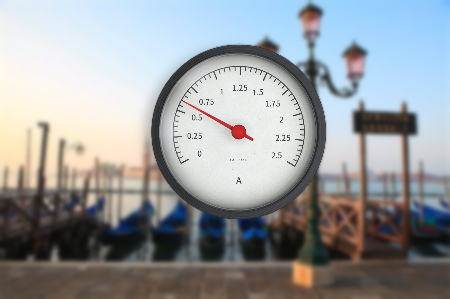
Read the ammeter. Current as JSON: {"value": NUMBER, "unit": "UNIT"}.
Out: {"value": 0.6, "unit": "A"}
